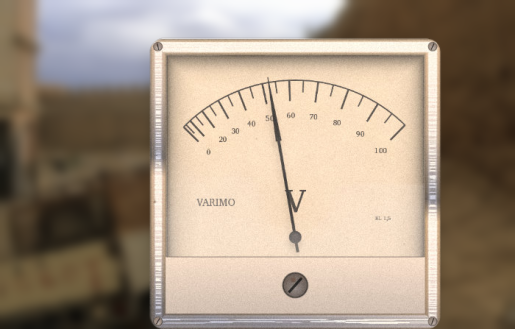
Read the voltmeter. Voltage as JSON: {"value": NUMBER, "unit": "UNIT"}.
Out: {"value": 52.5, "unit": "V"}
